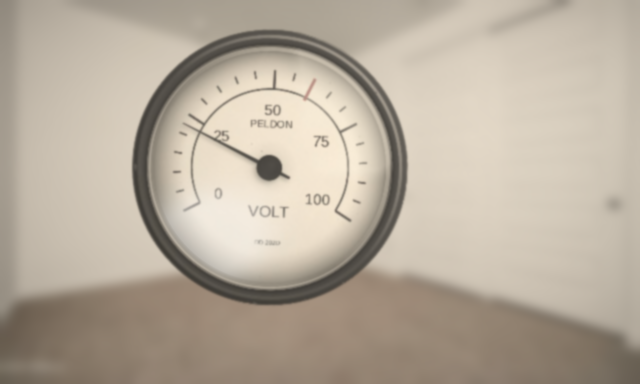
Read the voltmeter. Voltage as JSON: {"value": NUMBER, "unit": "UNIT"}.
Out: {"value": 22.5, "unit": "V"}
